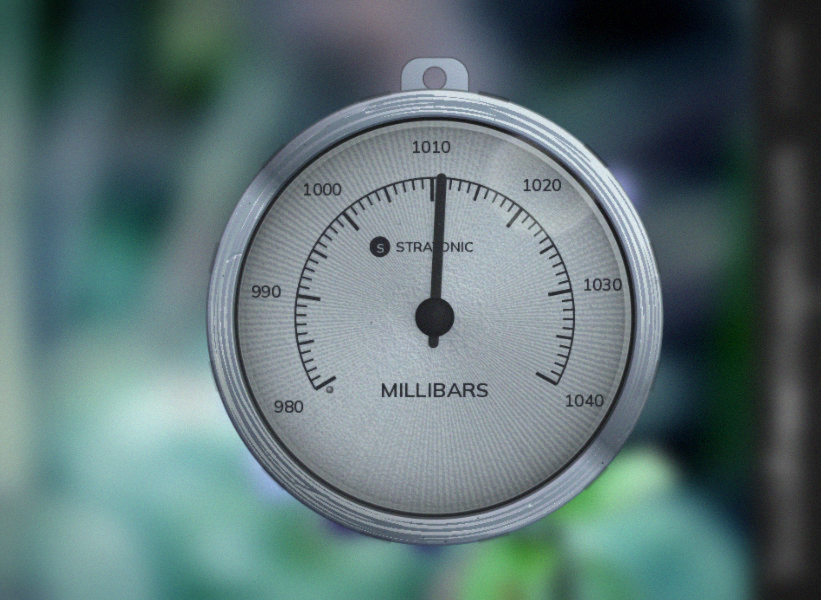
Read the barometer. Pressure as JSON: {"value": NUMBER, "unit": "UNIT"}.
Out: {"value": 1011, "unit": "mbar"}
